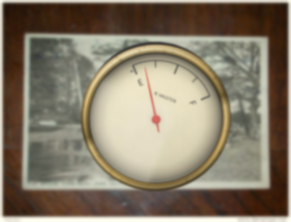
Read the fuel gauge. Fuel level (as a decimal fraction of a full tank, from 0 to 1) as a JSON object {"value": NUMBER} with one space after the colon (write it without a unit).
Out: {"value": 0.125}
